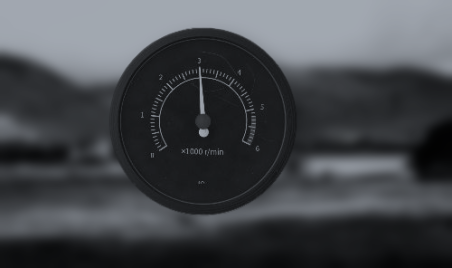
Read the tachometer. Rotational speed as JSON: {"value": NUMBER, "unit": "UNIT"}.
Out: {"value": 3000, "unit": "rpm"}
